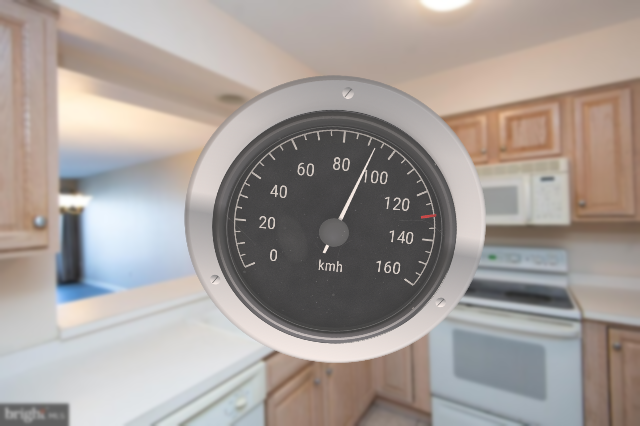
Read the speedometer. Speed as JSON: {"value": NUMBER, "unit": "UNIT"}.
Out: {"value": 92.5, "unit": "km/h"}
